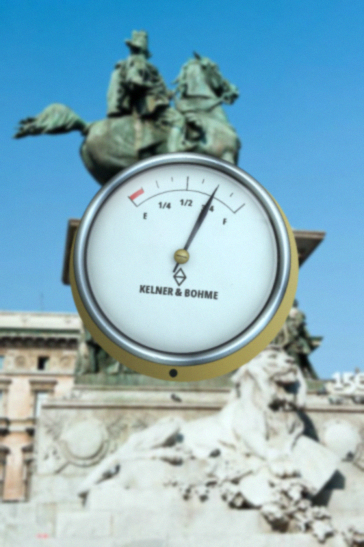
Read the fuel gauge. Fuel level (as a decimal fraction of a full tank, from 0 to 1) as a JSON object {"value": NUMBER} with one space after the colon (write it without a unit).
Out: {"value": 0.75}
